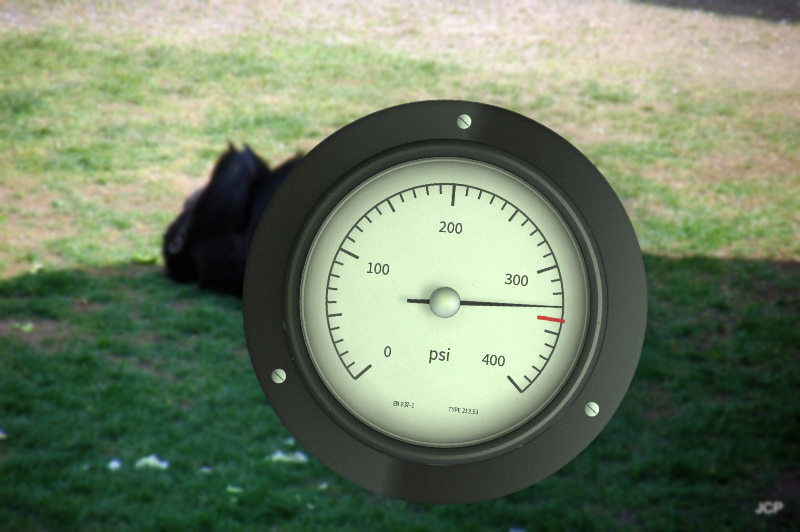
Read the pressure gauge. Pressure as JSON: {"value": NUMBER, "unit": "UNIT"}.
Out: {"value": 330, "unit": "psi"}
